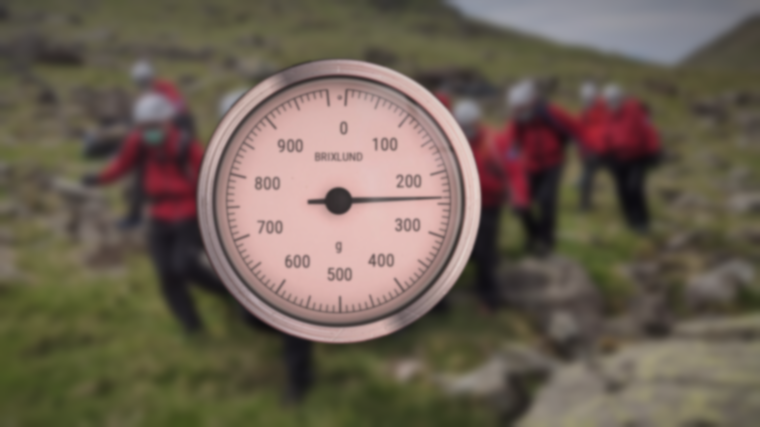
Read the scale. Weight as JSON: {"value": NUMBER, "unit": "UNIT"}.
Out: {"value": 240, "unit": "g"}
